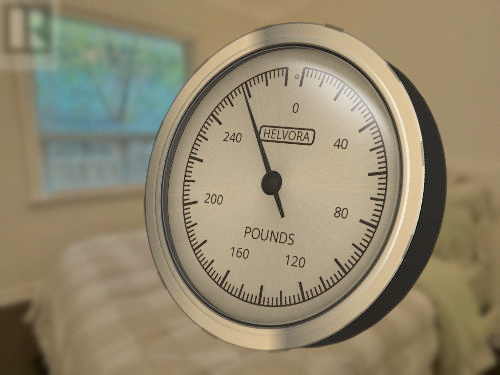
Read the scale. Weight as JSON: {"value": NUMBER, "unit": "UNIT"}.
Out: {"value": 260, "unit": "lb"}
